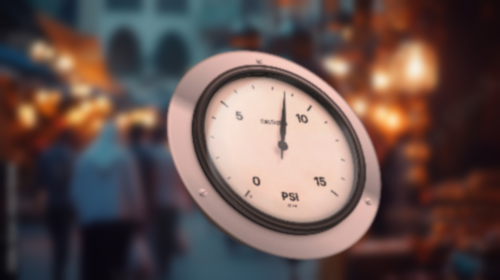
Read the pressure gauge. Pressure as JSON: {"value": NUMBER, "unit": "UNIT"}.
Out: {"value": 8.5, "unit": "psi"}
